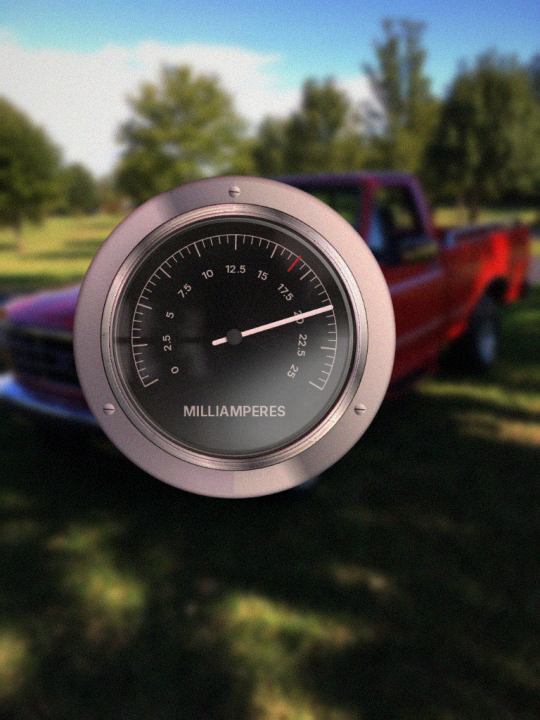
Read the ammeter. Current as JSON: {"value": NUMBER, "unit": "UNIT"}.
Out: {"value": 20, "unit": "mA"}
